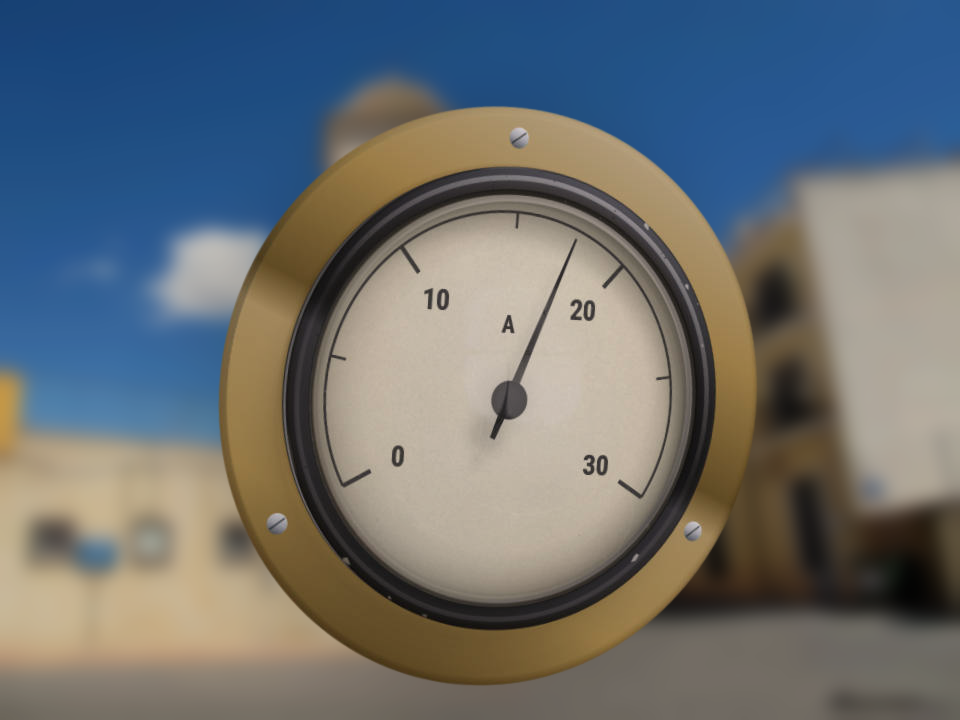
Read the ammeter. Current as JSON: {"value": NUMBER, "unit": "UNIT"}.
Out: {"value": 17.5, "unit": "A"}
